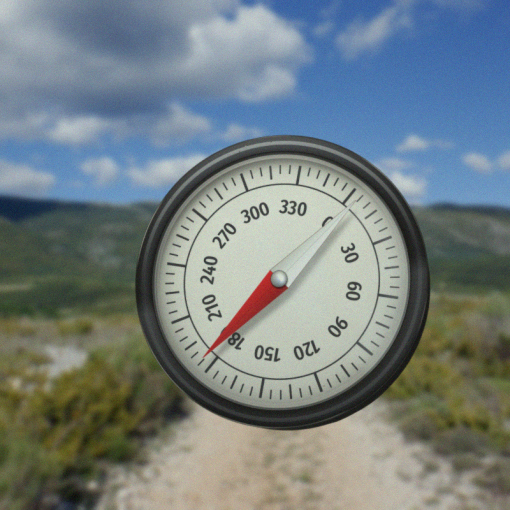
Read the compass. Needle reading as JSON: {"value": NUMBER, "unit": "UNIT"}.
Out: {"value": 185, "unit": "°"}
